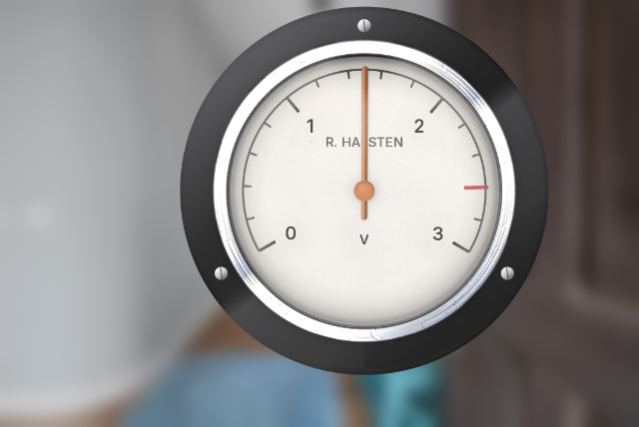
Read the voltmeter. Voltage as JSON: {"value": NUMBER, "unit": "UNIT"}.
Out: {"value": 1.5, "unit": "V"}
